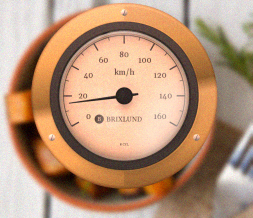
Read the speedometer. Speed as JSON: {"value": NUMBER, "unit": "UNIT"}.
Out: {"value": 15, "unit": "km/h"}
